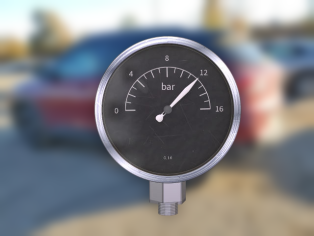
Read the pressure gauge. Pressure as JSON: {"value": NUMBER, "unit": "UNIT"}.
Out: {"value": 12, "unit": "bar"}
